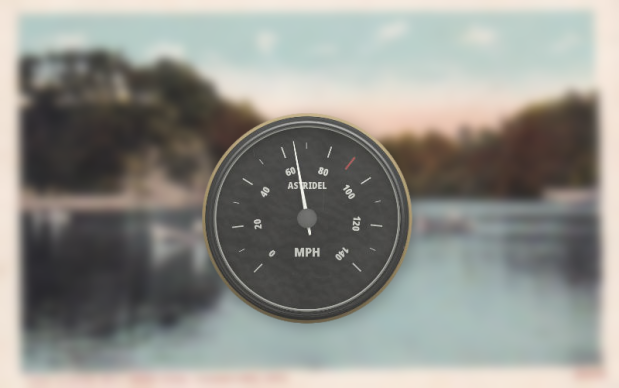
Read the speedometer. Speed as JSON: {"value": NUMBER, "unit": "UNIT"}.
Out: {"value": 65, "unit": "mph"}
